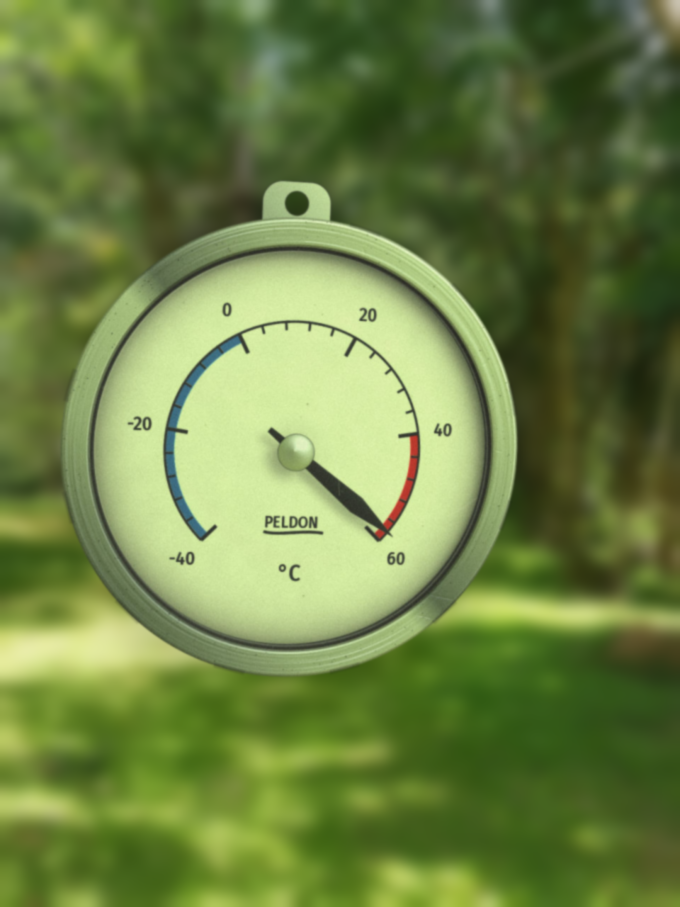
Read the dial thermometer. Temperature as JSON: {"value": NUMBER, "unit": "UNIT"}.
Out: {"value": 58, "unit": "°C"}
